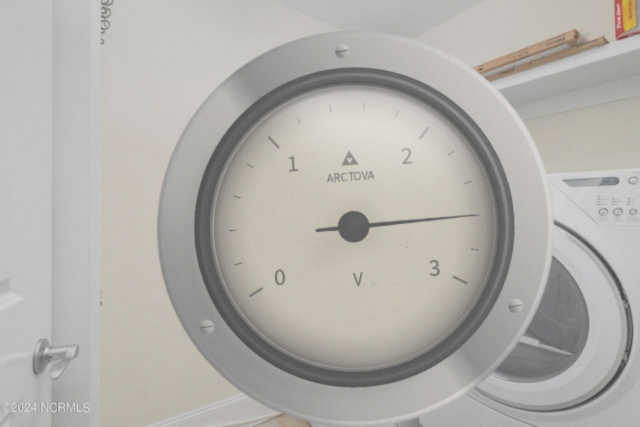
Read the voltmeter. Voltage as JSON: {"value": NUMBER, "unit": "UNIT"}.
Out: {"value": 2.6, "unit": "V"}
